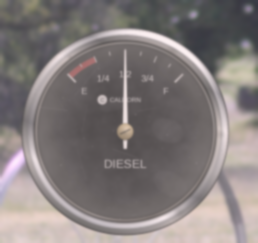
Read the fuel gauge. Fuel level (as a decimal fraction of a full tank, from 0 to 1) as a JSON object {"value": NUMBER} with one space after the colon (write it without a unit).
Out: {"value": 0.5}
